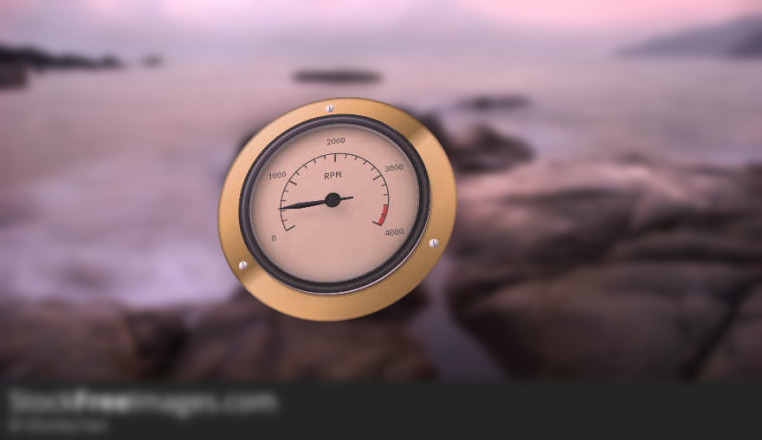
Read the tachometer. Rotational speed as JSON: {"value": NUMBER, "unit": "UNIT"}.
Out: {"value": 400, "unit": "rpm"}
